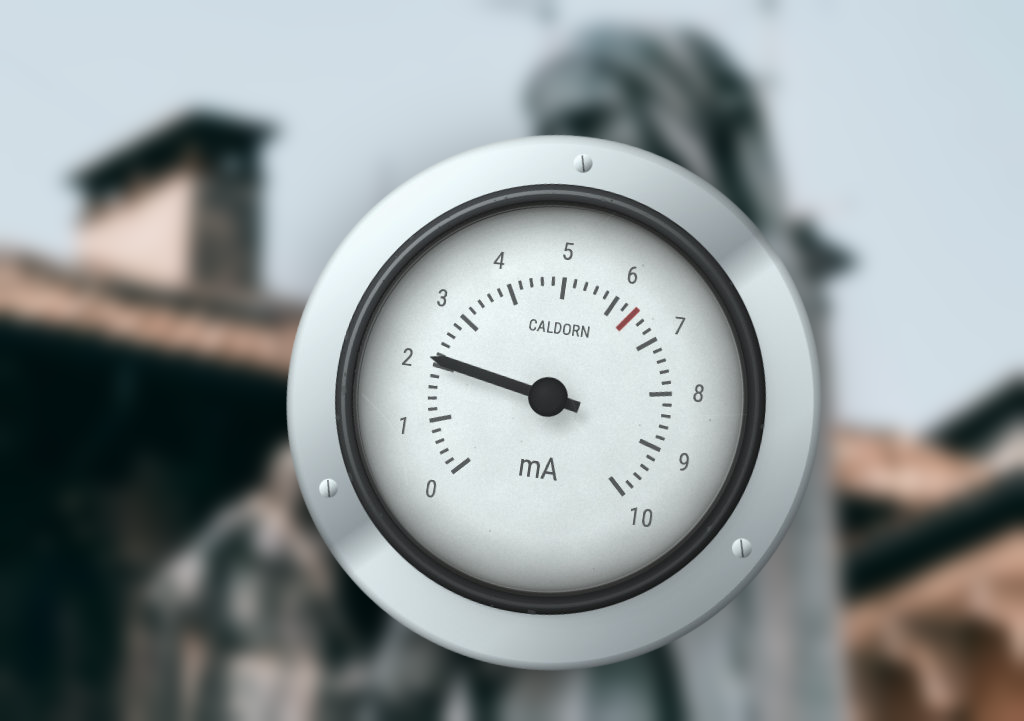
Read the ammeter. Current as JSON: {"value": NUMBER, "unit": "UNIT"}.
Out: {"value": 2.1, "unit": "mA"}
